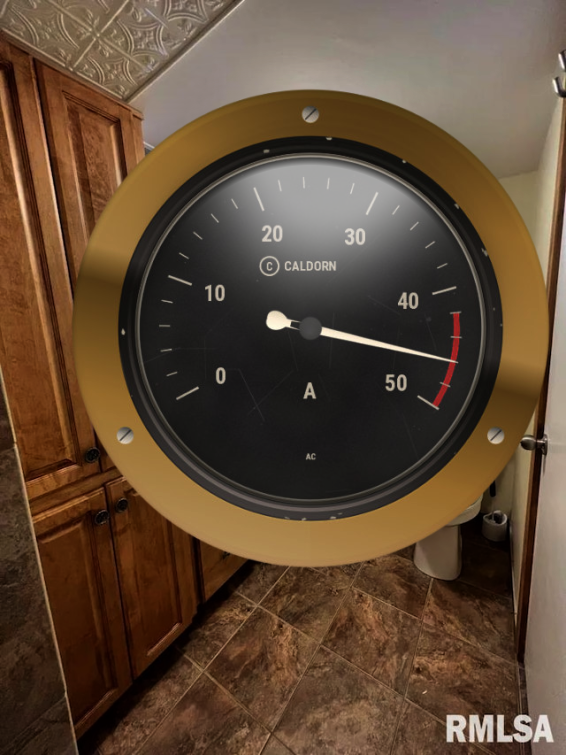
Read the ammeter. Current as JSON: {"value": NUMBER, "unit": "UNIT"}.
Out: {"value": 46, "unit": "A"}
